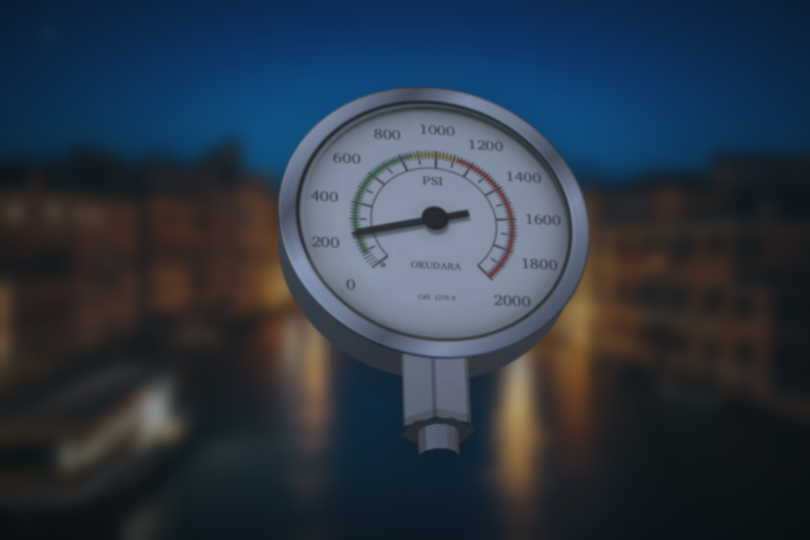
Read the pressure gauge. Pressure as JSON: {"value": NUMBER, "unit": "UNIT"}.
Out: {"value": 200, "unit": "psi"}
